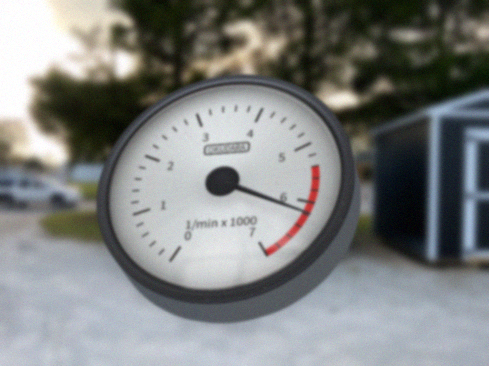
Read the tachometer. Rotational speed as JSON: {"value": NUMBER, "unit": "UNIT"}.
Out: {"value": 6200, "unit": "rpm"}
